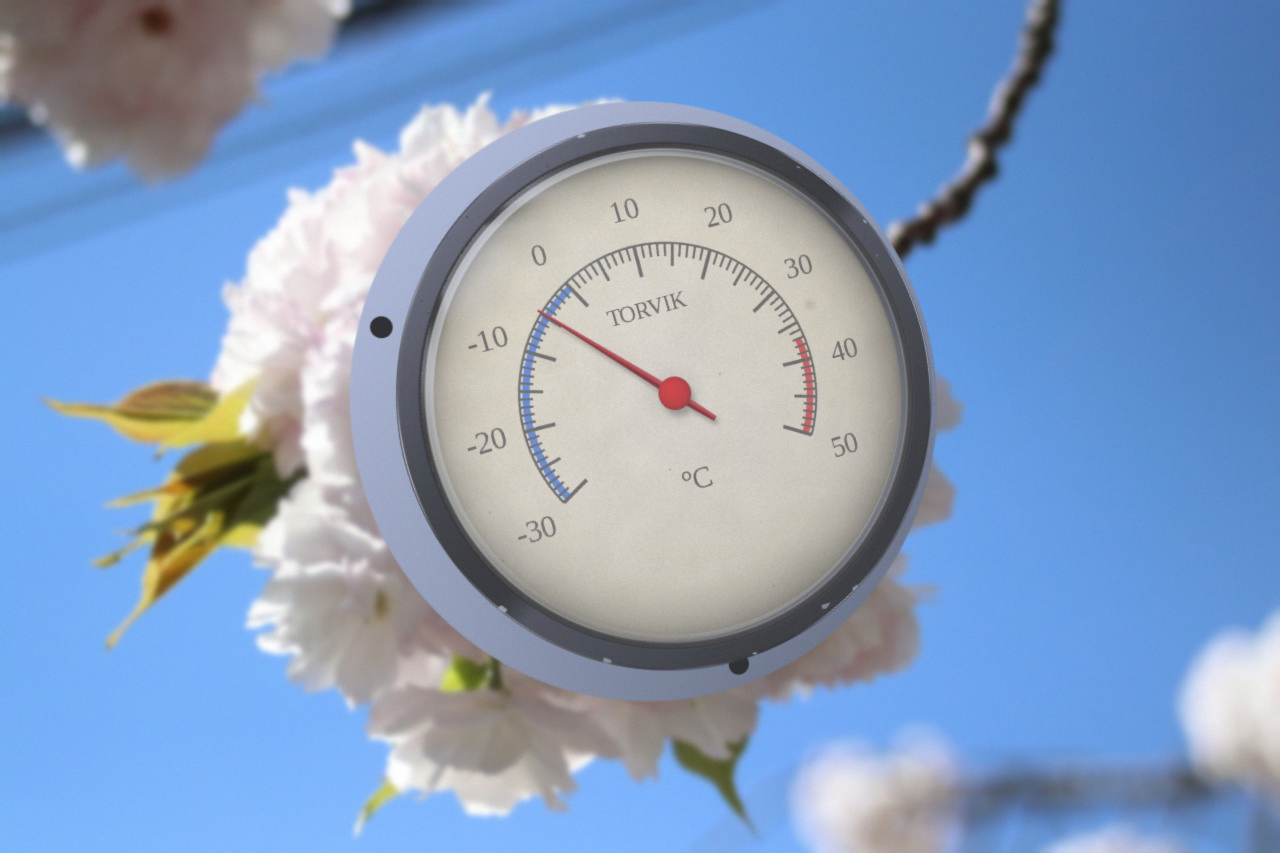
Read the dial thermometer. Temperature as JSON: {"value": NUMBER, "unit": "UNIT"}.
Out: {"value": -5, "unit": "°C"}
